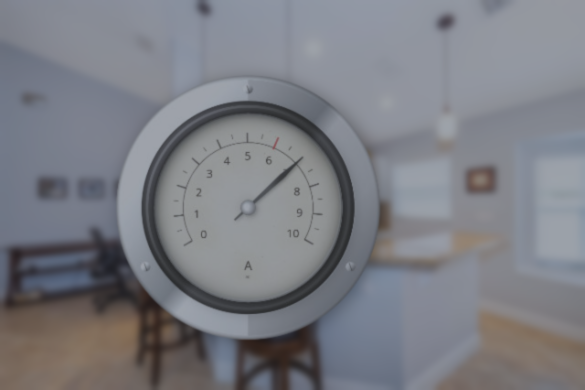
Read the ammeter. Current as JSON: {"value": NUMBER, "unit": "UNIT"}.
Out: {"value": 7, "unit": "A"}
